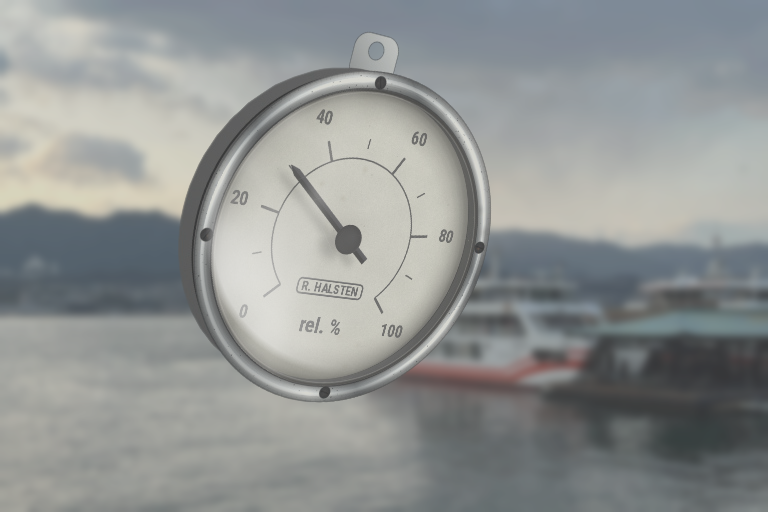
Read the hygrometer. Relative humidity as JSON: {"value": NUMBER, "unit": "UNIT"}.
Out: {"value": 30, "unit": "%"}
